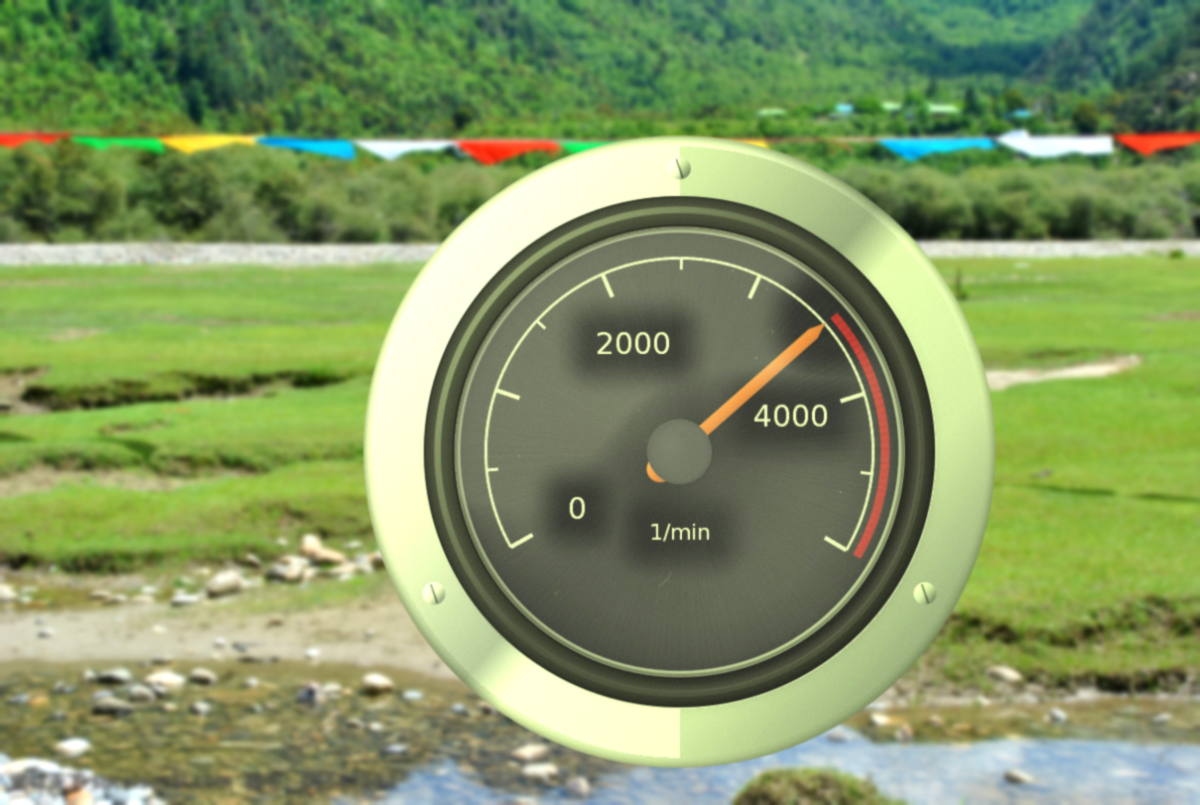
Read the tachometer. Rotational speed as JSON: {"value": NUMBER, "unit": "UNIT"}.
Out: {"value": 3500, "unit": "rpm"}
